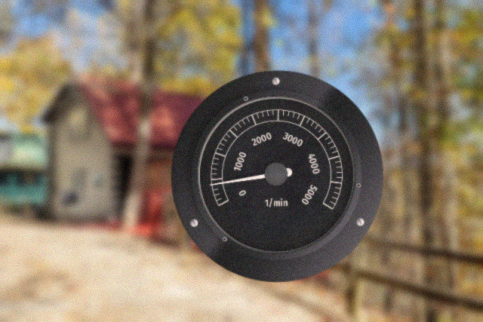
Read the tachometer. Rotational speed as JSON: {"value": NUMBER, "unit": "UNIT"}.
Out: {"value": 400, "unit": "rpm"}
